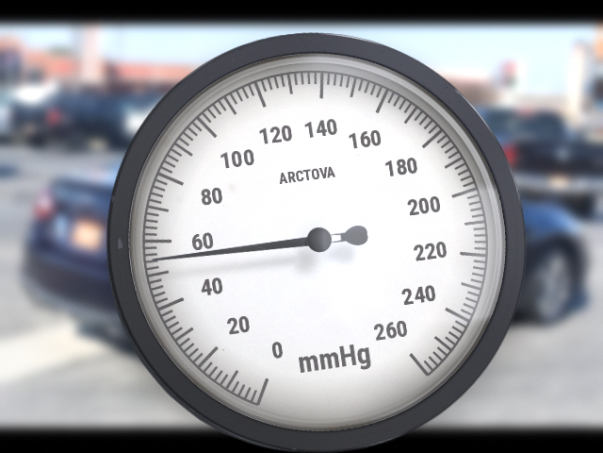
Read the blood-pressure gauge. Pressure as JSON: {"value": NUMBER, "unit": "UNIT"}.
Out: {"value": 54, "unit": "mmHg"}
